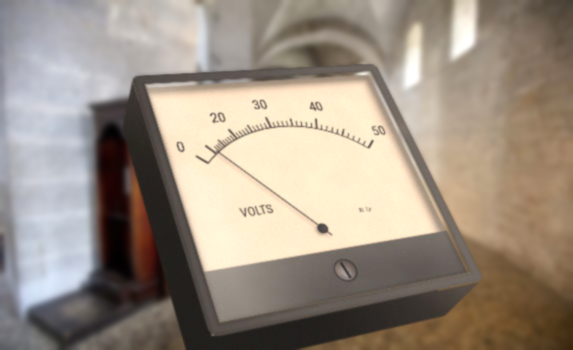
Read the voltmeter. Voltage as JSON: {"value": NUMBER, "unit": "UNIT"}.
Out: {"value": 10, "unit": "V"}
